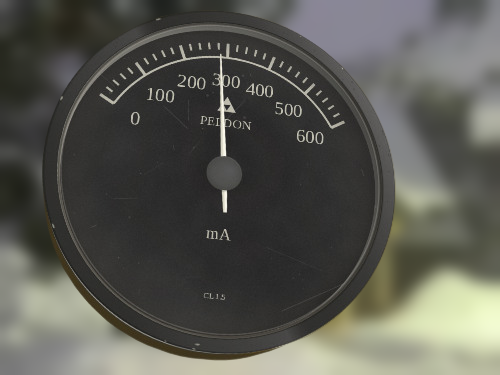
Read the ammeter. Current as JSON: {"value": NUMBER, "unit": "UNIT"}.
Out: {"value": 280, "unit": "mA"}
